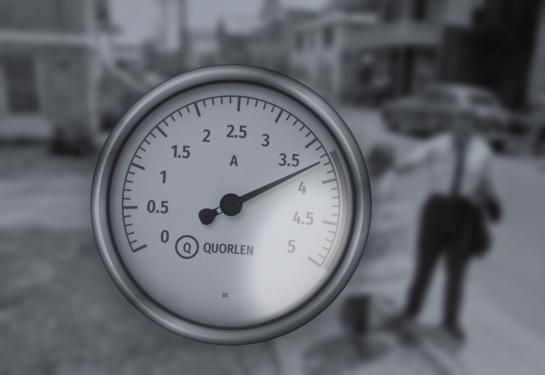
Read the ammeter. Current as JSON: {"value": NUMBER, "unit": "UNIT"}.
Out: {"value": 3.75, "unit": "A"}
